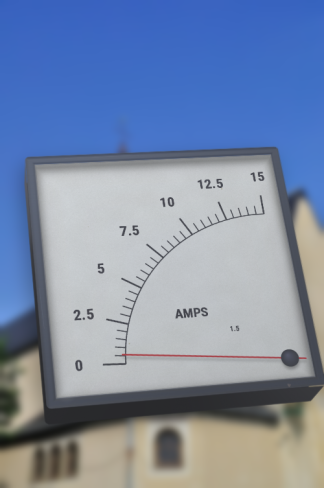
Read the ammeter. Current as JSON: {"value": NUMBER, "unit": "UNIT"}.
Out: {"value": 0.5, "unit": "A"}
